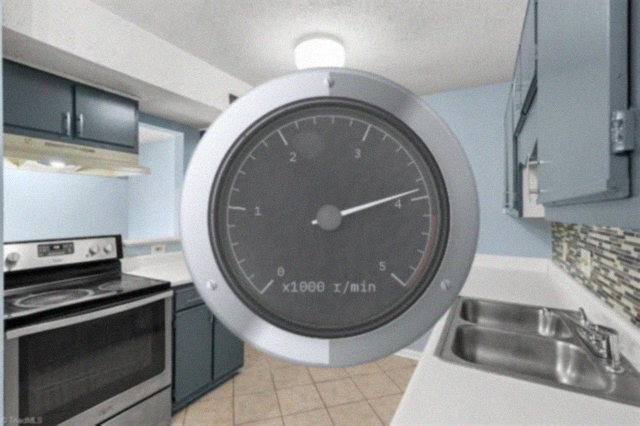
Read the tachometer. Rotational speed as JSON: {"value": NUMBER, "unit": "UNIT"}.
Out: {"value": 3900, "unit": "rpm"}
